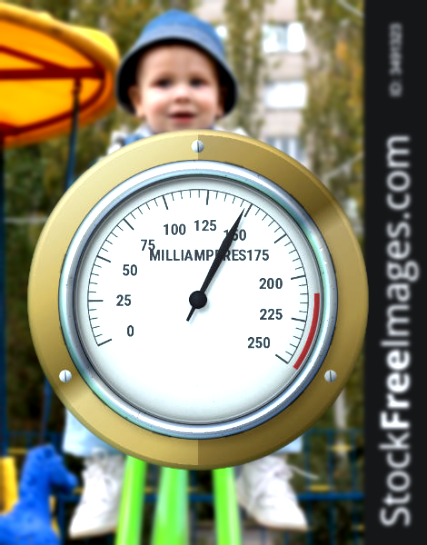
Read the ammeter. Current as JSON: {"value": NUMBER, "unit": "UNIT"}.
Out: {"value": 147.5, "unit": "mA"}
